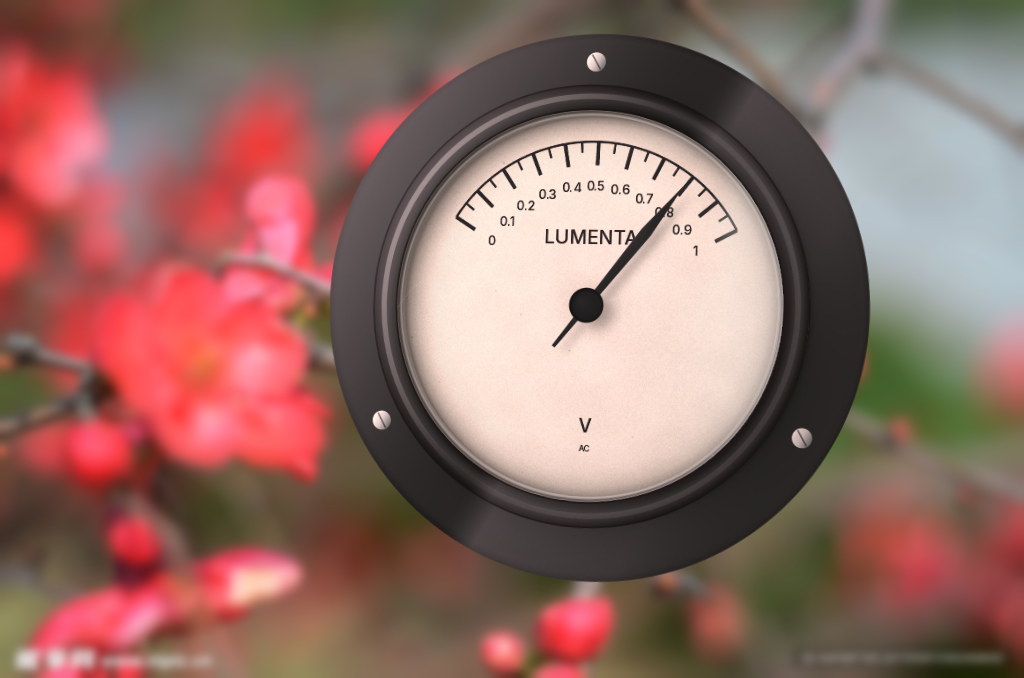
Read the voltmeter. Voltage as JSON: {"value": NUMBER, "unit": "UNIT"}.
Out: {"value": 0.8, "unit": "V"}
